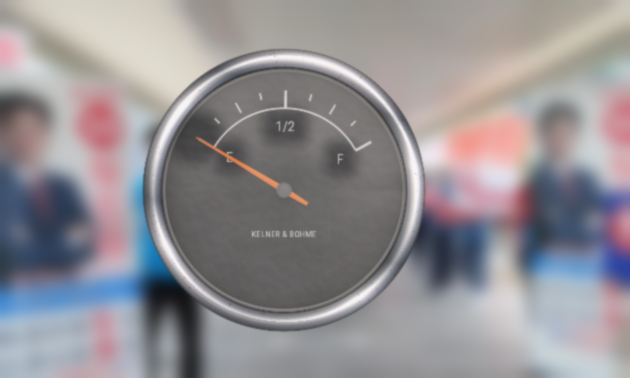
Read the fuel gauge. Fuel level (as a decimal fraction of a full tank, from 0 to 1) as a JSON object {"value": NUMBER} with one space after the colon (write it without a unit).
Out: {"value": 0}
